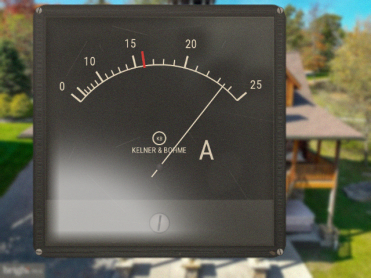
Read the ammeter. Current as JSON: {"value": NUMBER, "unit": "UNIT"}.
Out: {"value": 23.5, "unit": "A"}
